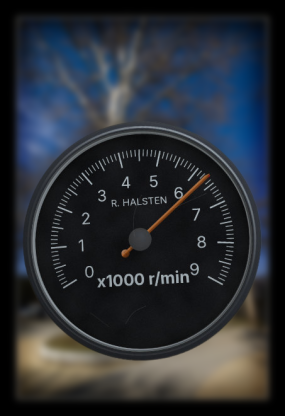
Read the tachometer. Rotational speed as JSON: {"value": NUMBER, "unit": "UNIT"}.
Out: {"value": 6300, "unit": "rpm"}
